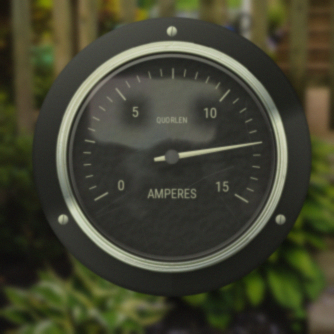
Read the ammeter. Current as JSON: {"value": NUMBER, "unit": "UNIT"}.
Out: {"value": 12.5, "unit": "A"}
